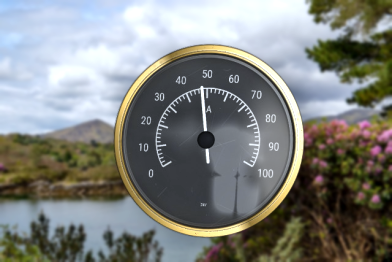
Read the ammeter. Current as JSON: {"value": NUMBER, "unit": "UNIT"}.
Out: {"value": 48, "unit": "A"}
